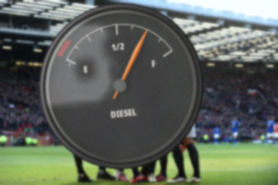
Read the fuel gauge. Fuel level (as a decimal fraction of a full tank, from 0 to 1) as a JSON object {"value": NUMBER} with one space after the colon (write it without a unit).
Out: {"value": 0.75}
